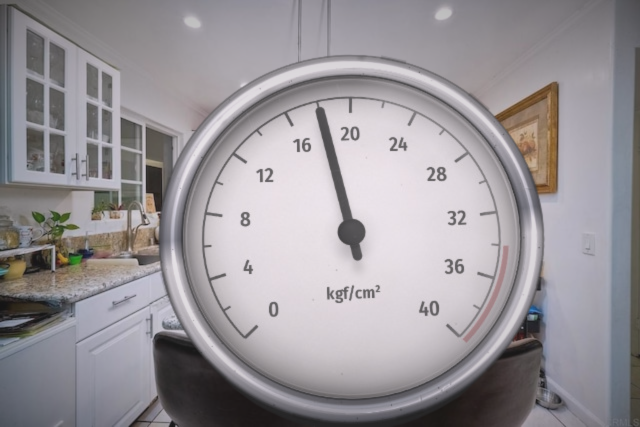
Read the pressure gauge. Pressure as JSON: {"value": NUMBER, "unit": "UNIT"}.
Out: {"value": 18, "unit": "kg/cm²"}
